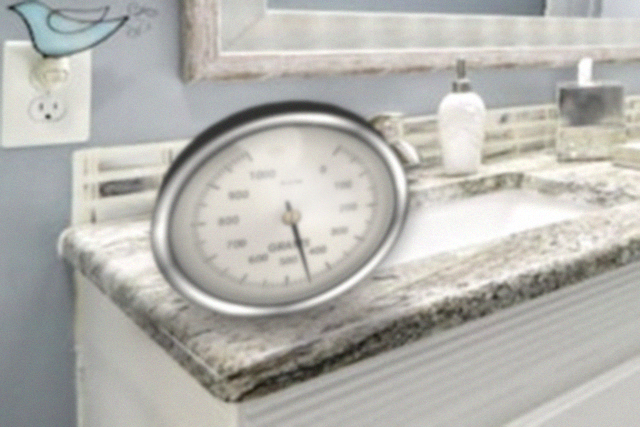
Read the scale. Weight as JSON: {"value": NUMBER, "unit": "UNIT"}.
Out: {"value": 450, "unit": "g"}
